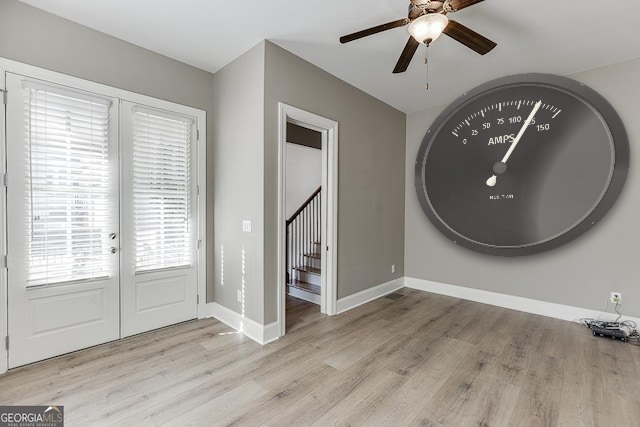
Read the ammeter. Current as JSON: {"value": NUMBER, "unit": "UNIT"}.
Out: {"value": 125, "unit": "A"}
